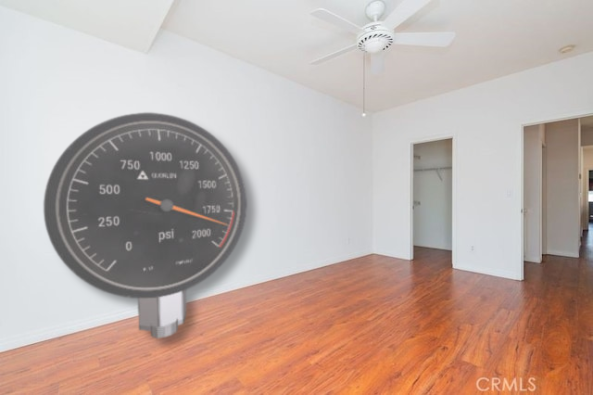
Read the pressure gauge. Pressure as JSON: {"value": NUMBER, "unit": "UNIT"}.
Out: {"value": 1850, "unit": "psi"}
